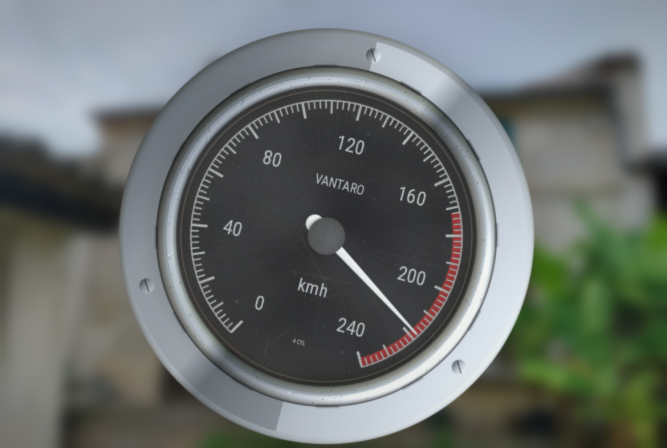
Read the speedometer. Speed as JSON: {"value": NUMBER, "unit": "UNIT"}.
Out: {"value": 218, "unit": "km/h"}
